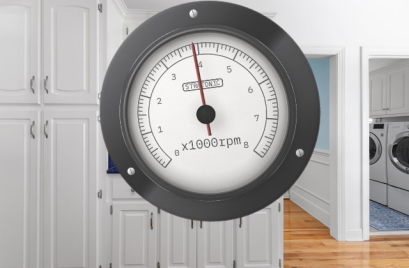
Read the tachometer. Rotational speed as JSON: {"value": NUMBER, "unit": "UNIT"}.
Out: {"value": 3900, "unit": "rpm"}
